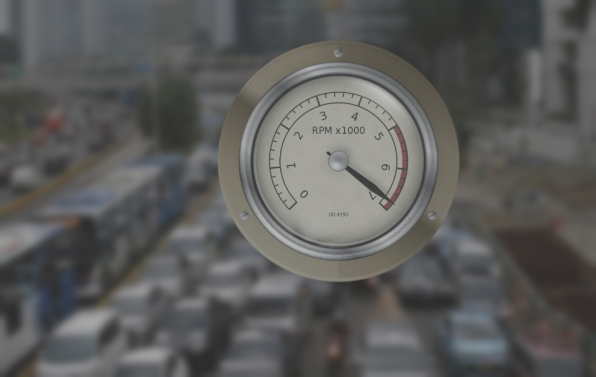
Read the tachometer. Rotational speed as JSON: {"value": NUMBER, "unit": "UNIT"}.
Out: {"value": 6800, "unit": "rpm"}
